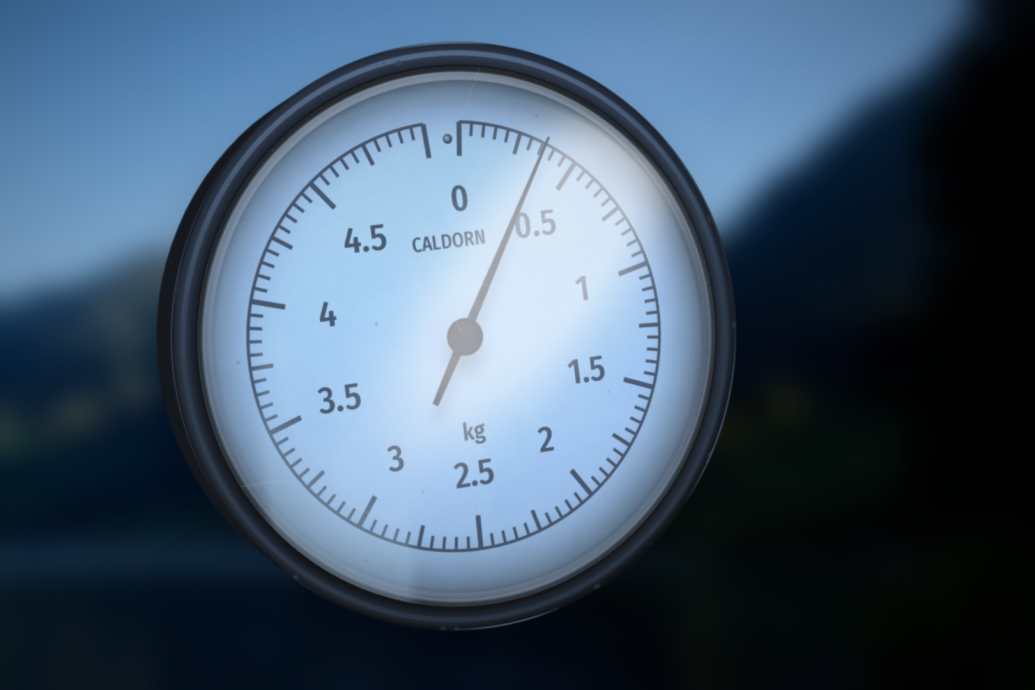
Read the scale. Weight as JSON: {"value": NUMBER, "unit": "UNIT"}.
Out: {"value": 0.35, "unit": "kg"}
